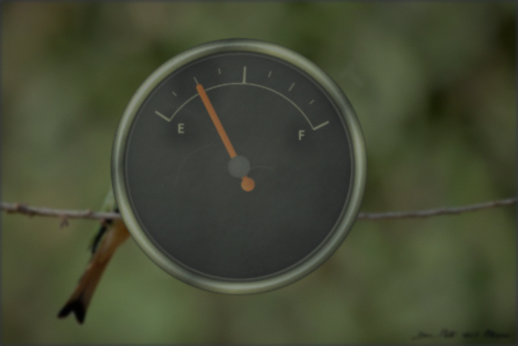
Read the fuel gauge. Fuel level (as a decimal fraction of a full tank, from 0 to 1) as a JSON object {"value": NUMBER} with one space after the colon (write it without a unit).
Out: {"value": 0.25}
